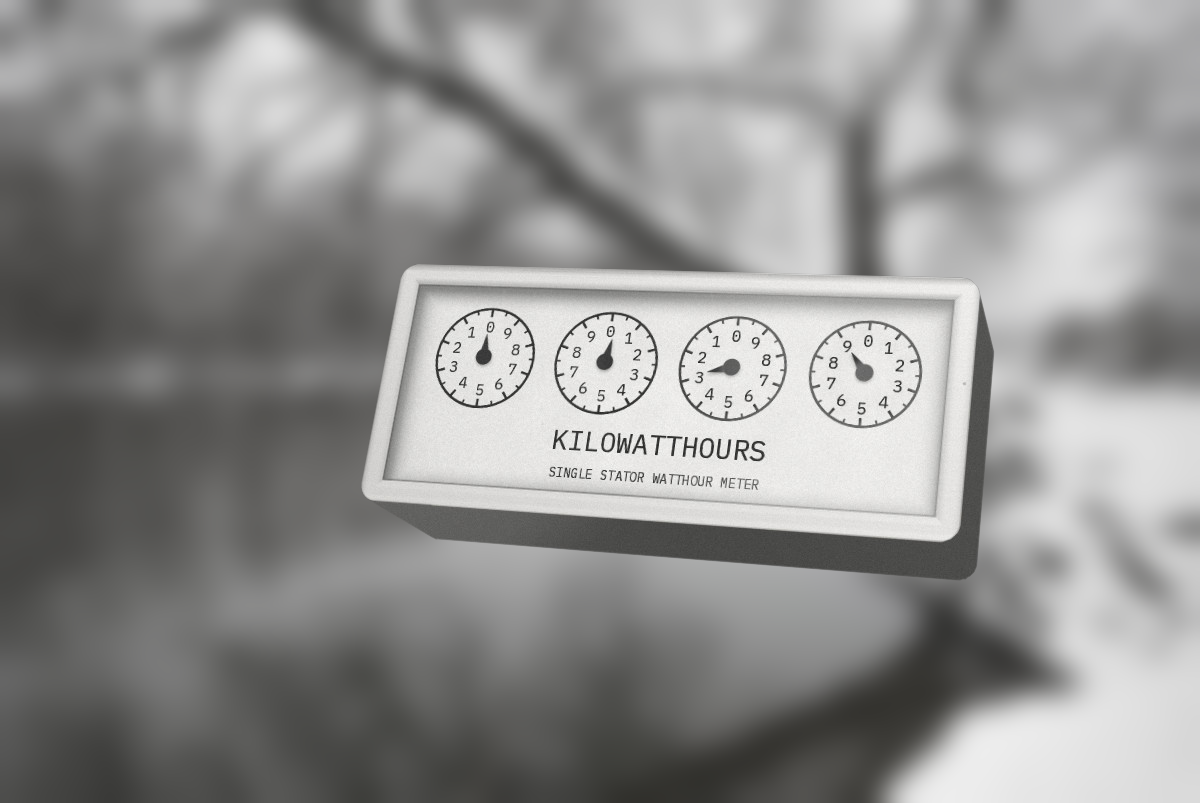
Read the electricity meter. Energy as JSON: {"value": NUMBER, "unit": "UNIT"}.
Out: {"value": 29, "unit": "kWh"}
